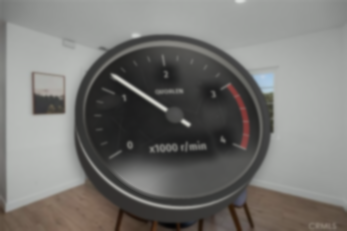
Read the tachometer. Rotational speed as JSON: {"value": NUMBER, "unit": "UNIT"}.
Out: {"value": 1200, "unit": "rpm"}
